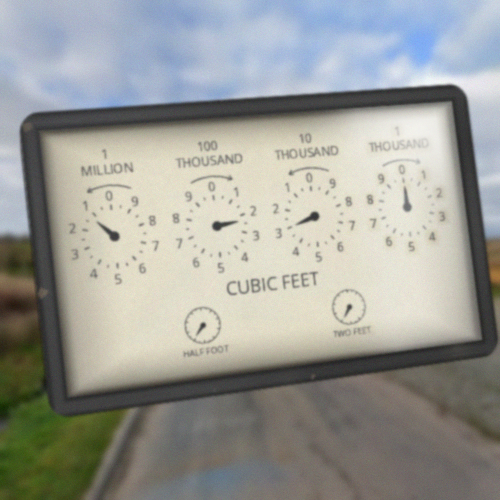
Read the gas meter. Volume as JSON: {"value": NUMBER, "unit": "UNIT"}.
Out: {"value": 123000, "unit": "ft³"}
